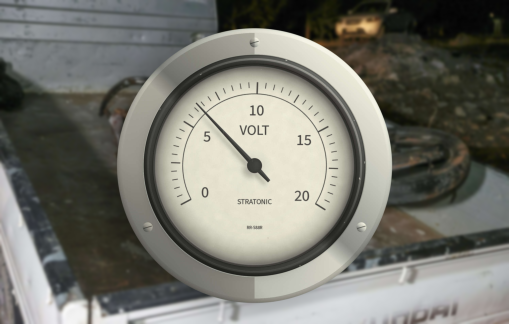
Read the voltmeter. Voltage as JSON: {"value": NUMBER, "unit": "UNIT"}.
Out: {"value": 6.25, "unit": "V"}
